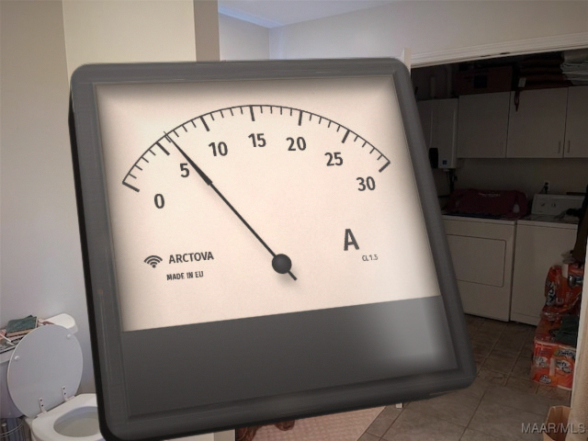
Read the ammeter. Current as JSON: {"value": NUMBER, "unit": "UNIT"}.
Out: {"value": 6, "unit": "A"}
